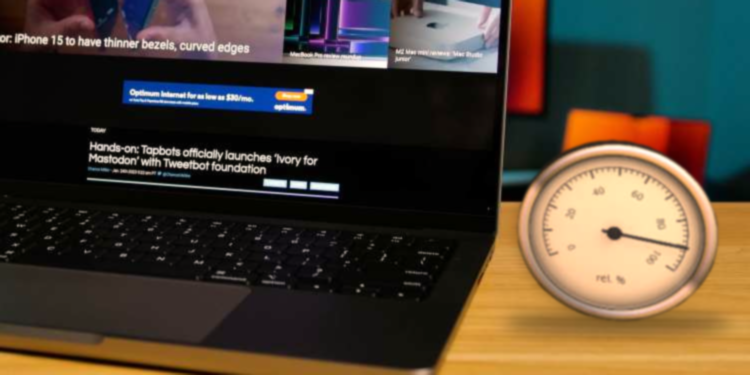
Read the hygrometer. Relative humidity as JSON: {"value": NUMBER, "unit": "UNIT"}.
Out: {"value": 90, "unit": "%"}
